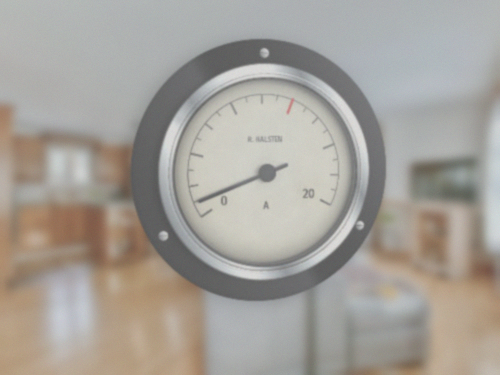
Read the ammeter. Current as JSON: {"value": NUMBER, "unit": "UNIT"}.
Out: {"value": 1, "unit": "A"}
